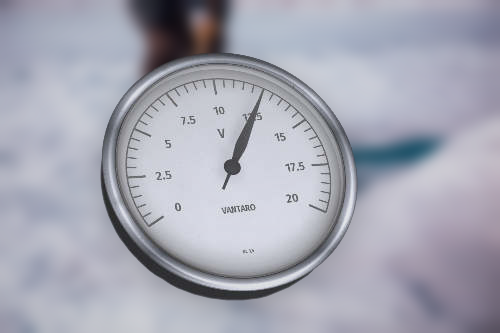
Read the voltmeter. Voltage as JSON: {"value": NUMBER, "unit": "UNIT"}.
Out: {"value": 12.5, "unit": "V"}
